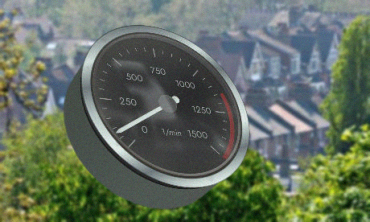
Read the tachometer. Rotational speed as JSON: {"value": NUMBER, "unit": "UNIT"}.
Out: {"value": 75, "unit": "rpm"}
